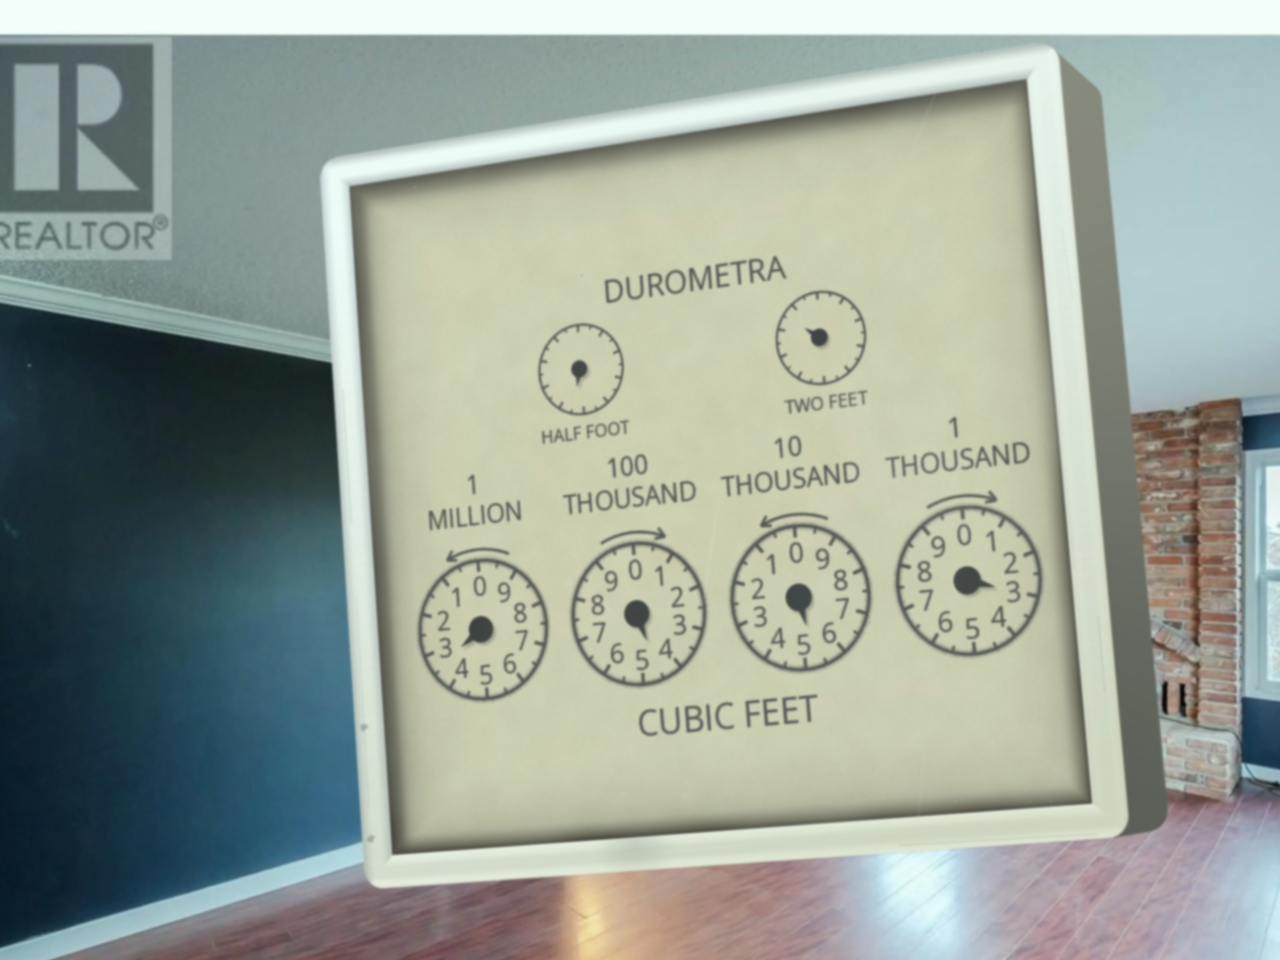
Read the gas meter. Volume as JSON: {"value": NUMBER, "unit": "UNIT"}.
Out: {"value": 345300, "unit": "ft³"}
